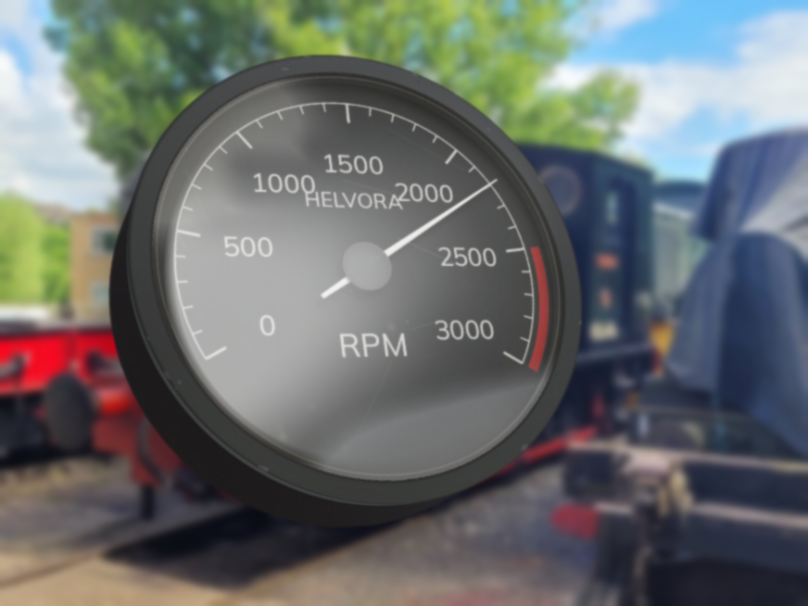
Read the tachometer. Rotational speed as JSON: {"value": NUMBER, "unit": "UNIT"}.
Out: {"value": 2200, "unit": "rpm"}
